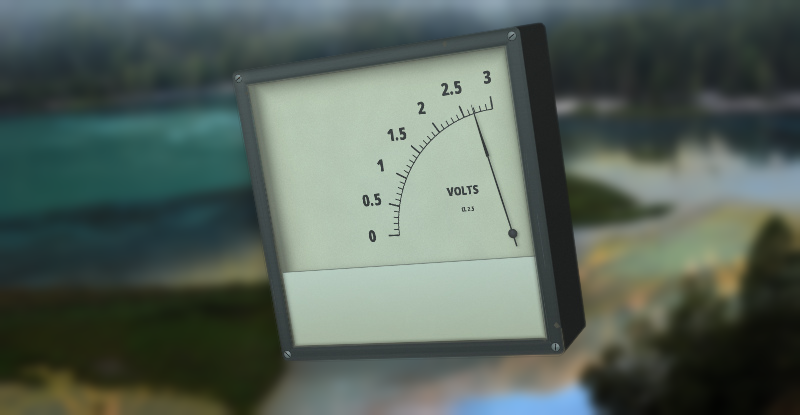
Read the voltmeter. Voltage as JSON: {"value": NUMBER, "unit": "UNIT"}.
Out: {"value": 2.7, "unit": "V"}
